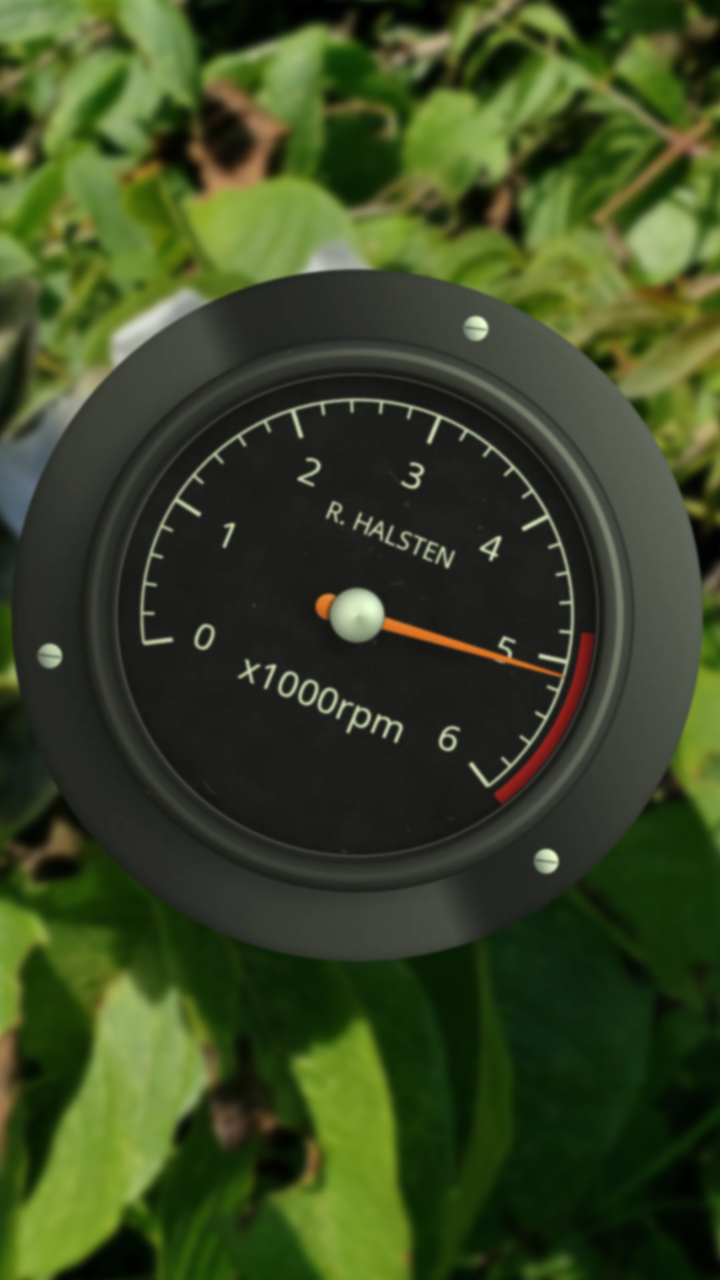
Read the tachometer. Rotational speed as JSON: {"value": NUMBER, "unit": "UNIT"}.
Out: {"value": 5100, "unit": "rpm"}
